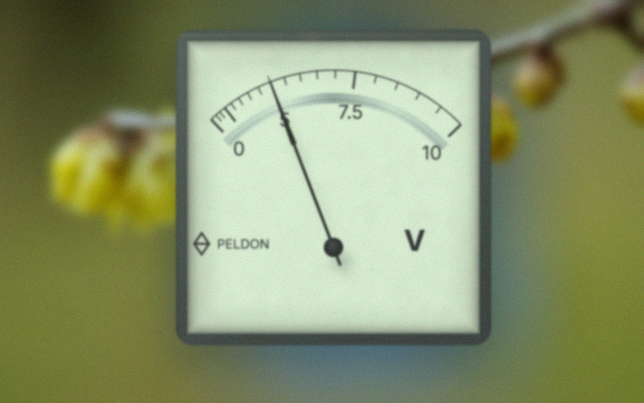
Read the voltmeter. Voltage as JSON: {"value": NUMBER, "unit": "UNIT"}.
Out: {"value": 5, "unit": "V"}
